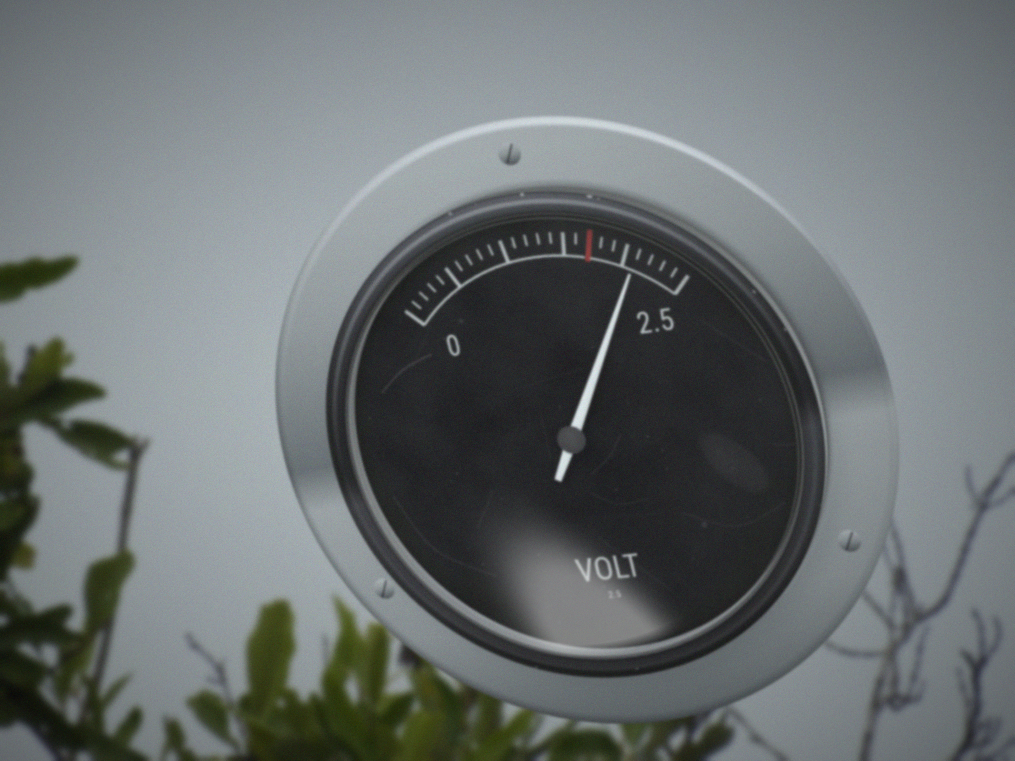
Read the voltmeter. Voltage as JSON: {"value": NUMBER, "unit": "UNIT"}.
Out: {"value": 2.1, "unit": "V"}
